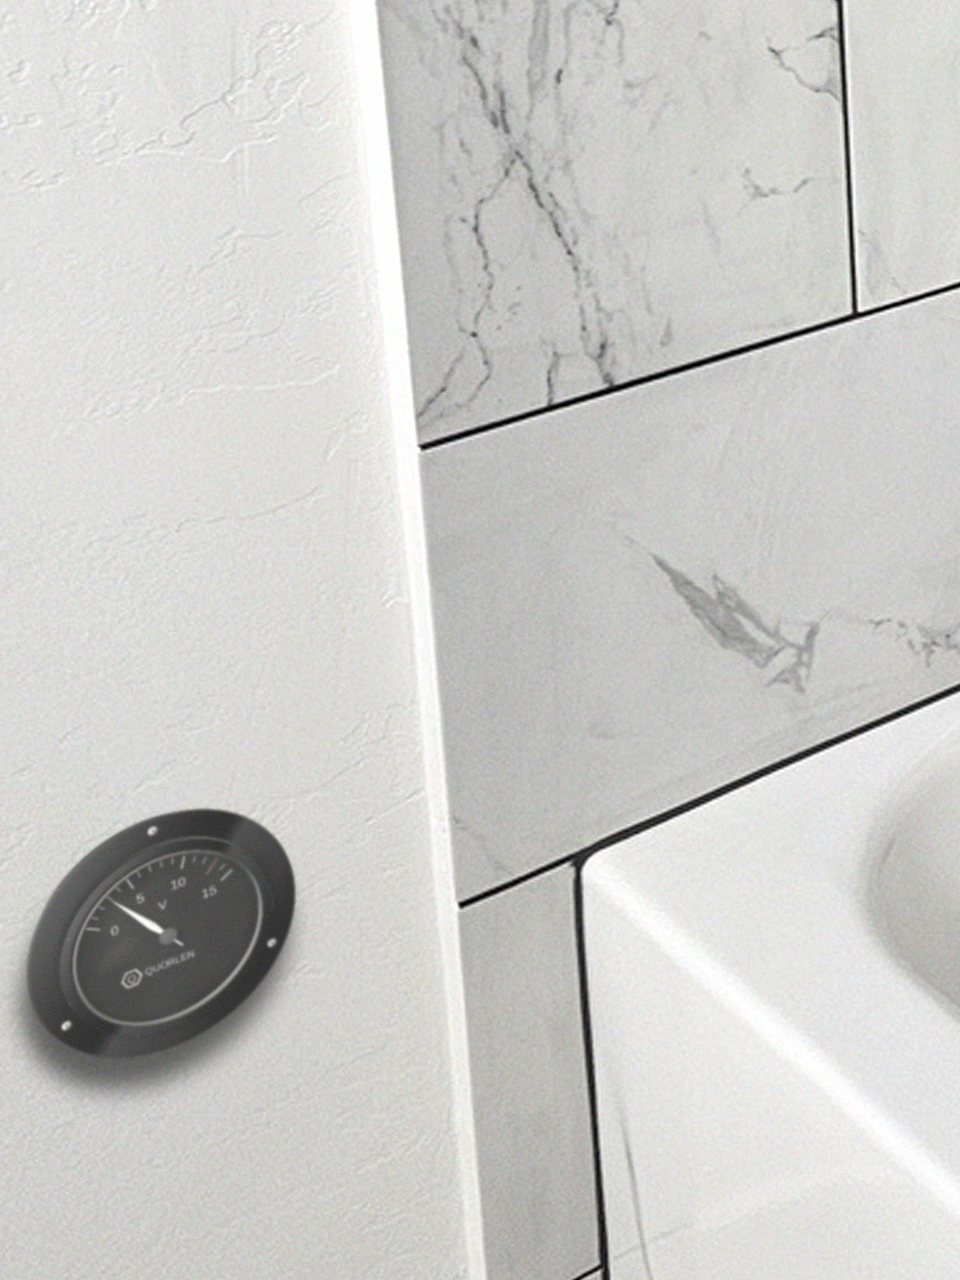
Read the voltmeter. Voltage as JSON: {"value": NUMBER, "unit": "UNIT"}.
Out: {"value": 3, "unit": "V"}
